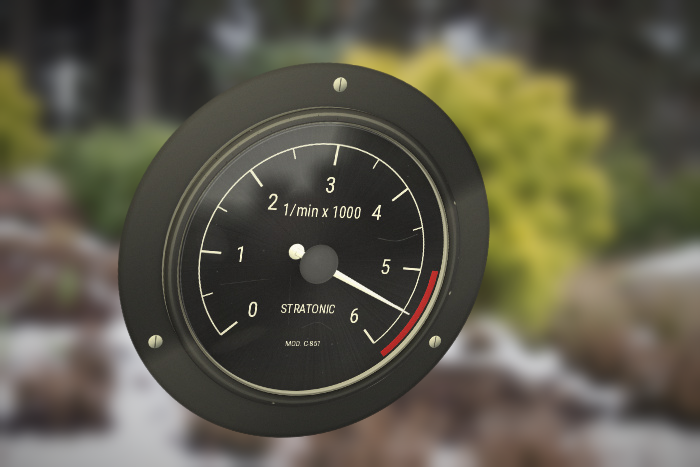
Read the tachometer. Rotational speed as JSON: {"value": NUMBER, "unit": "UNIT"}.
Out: {"value": 5500, "unit": "rpm"}
